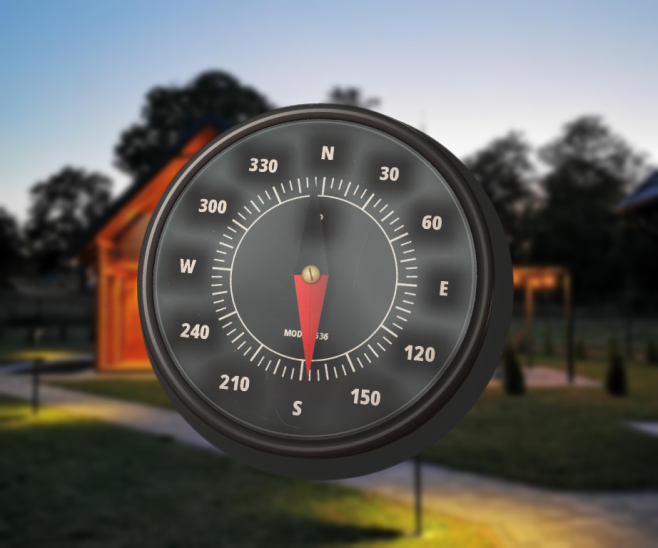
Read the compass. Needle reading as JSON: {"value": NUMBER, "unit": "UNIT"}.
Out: {"value": 175, "unit": "°"}
